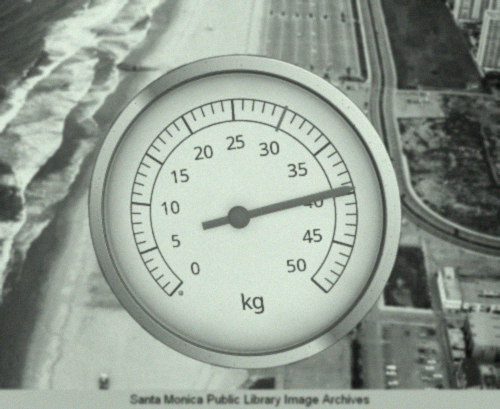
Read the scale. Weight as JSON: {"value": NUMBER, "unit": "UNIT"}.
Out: {"value": 39.5, "unit": "kg"}
